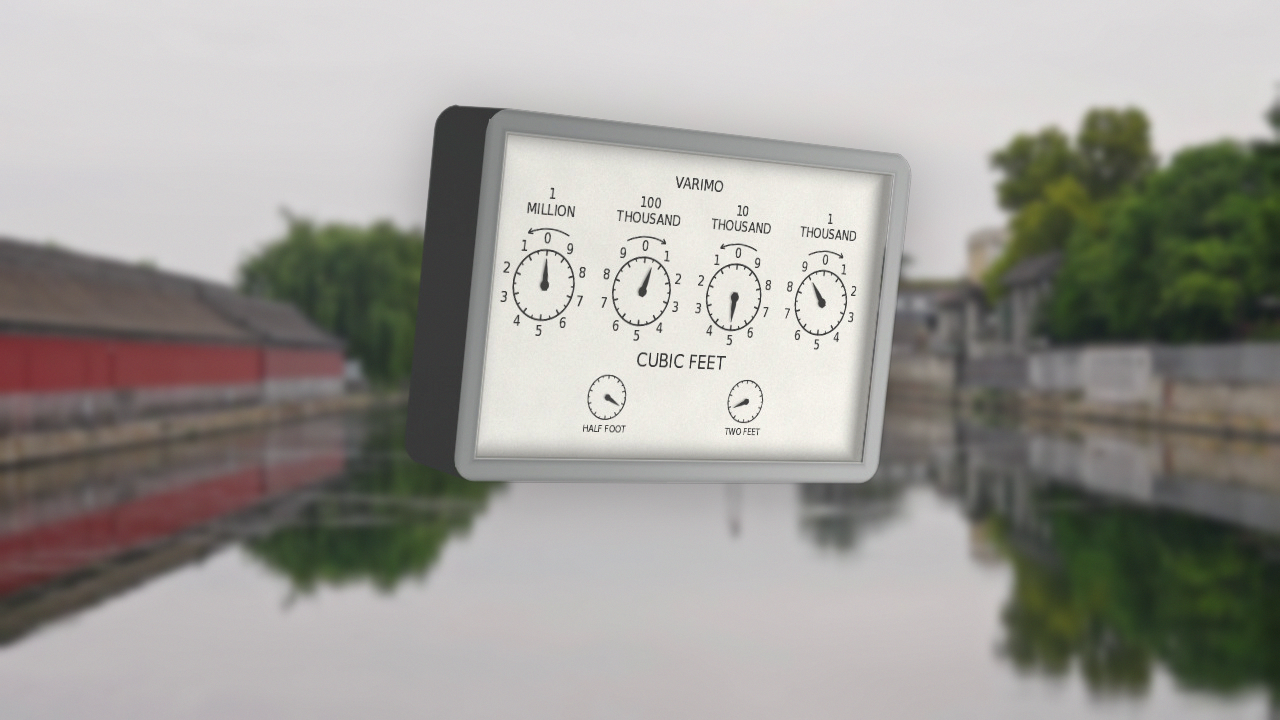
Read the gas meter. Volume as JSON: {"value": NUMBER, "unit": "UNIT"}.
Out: {"value": 4900, "unit": "ft³"}
